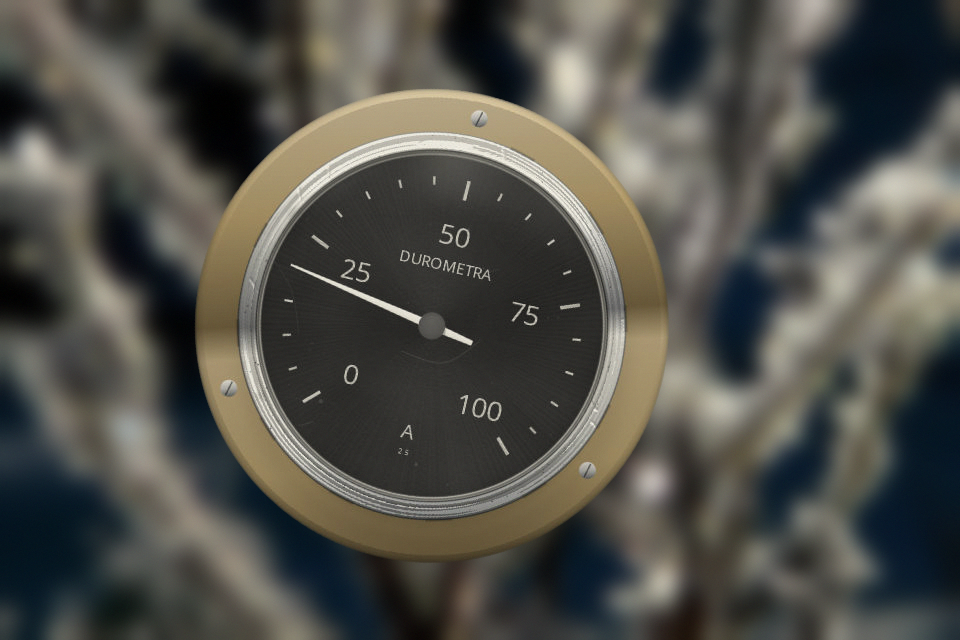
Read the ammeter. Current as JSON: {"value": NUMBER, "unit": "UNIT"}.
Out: {"value": 20, "unit": "A"}
